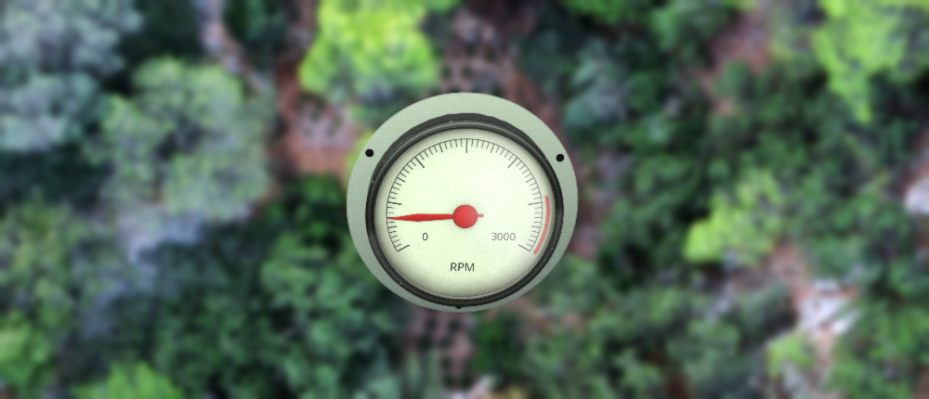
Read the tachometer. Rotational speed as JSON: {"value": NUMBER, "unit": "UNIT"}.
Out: {"value": 350, "unit": "rpm"}
